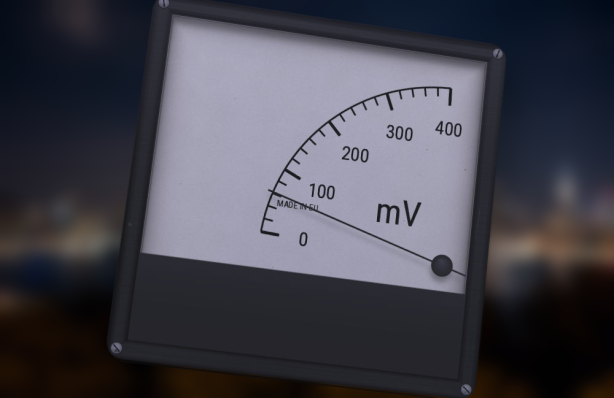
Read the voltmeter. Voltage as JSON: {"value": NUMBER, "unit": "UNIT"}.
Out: {"value": 60, "unit": "mV"}
